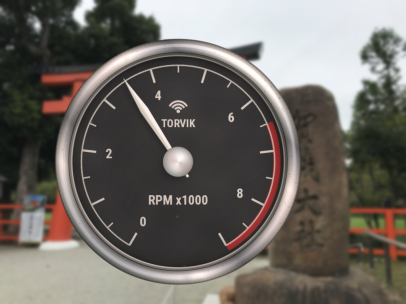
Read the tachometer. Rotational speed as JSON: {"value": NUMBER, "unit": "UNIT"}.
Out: {"value": 3500, "unit": "rpm"}
